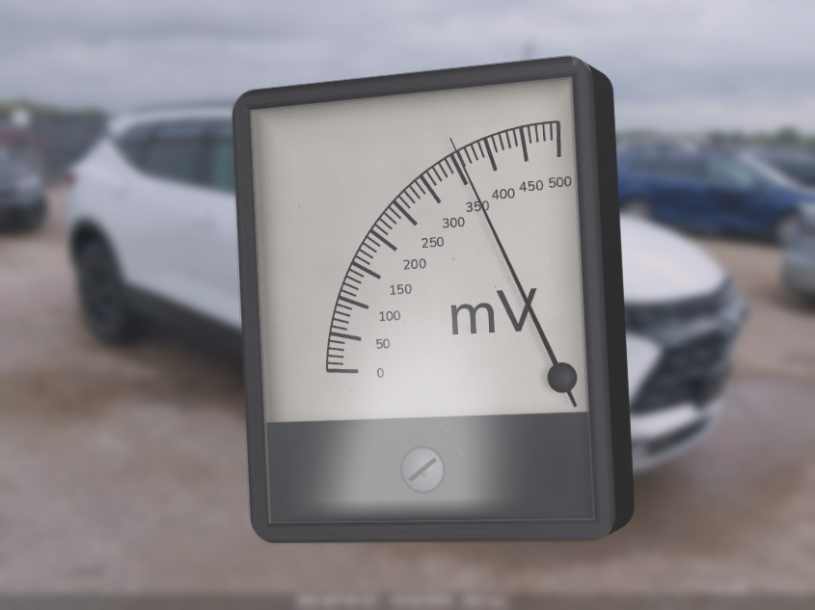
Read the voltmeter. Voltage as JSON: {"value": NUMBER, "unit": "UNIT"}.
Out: {"value": 360, "unit": "mV"}
